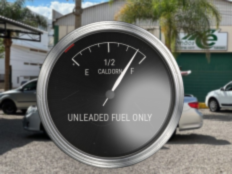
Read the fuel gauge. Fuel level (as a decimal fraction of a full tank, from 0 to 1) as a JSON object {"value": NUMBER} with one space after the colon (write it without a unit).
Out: {"value": 0.875}
